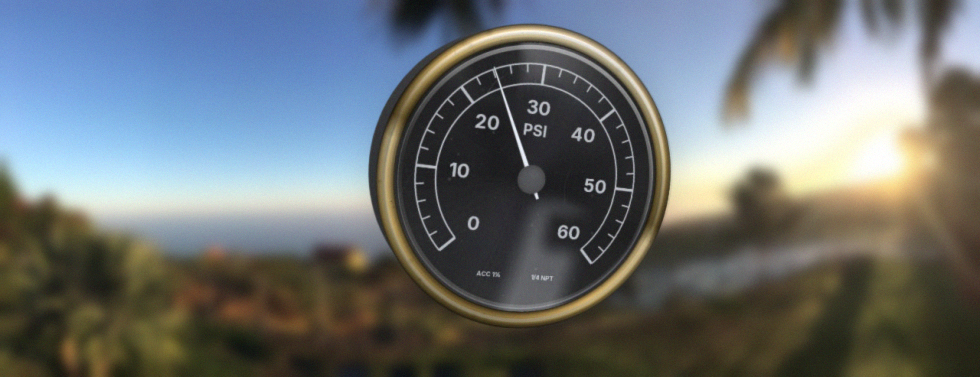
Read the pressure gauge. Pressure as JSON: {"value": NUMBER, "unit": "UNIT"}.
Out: {"value": 24, "unit": "psi"}
